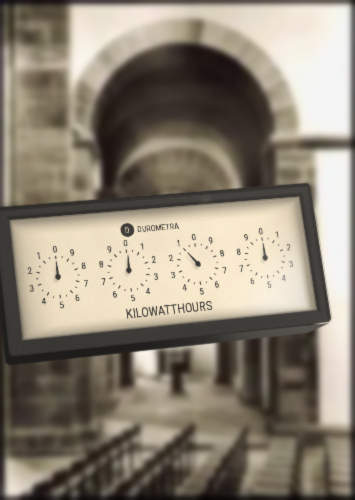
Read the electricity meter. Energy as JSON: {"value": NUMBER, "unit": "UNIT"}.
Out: {"value": 10, "unit": "kWh"}
